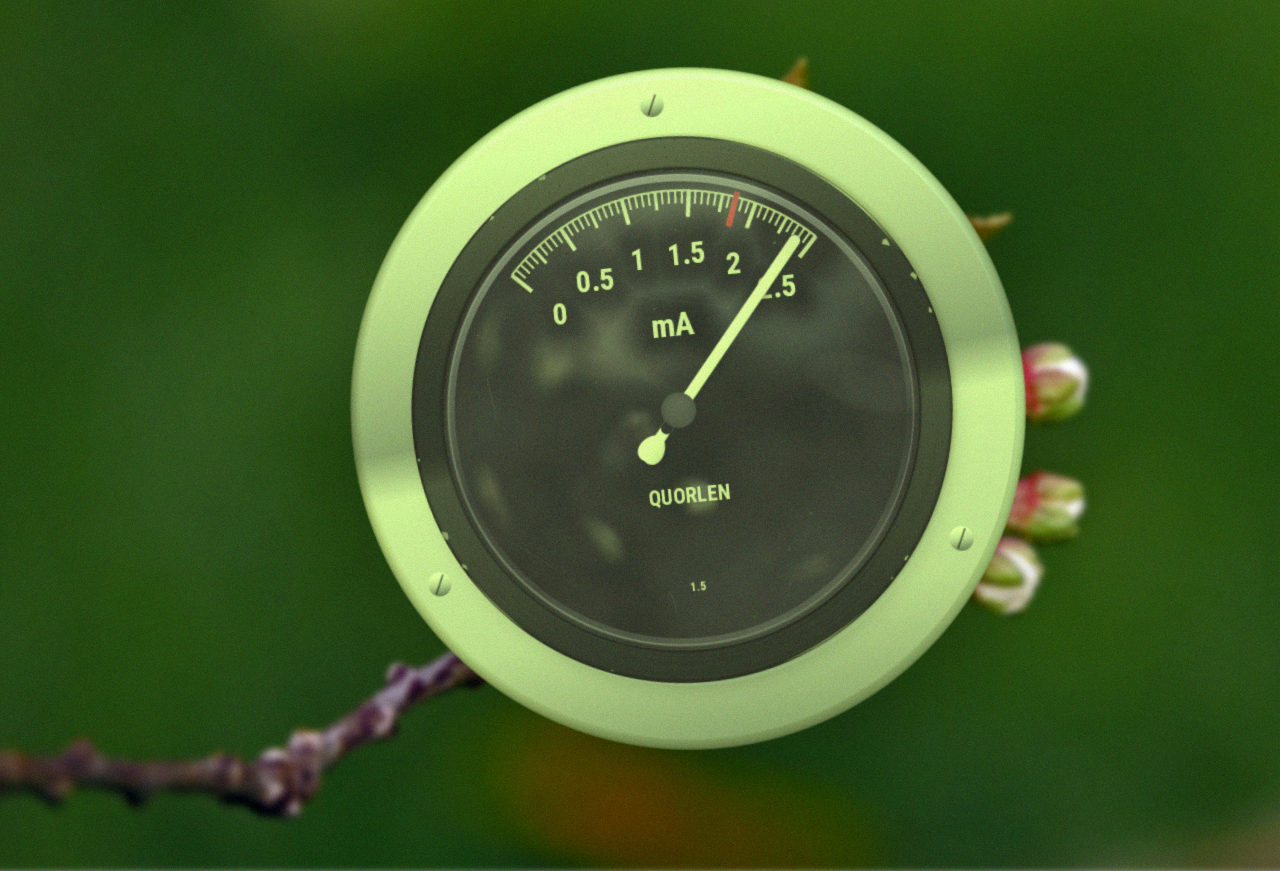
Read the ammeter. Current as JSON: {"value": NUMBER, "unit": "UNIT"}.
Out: {"value": 2.4, "unit": "mA"}
